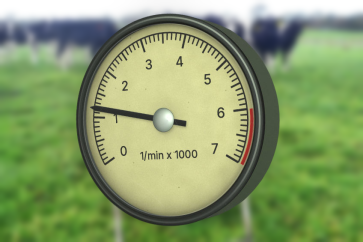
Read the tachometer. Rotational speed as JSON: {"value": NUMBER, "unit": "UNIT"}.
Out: {"value": 1200, "unit": "rpm"}
